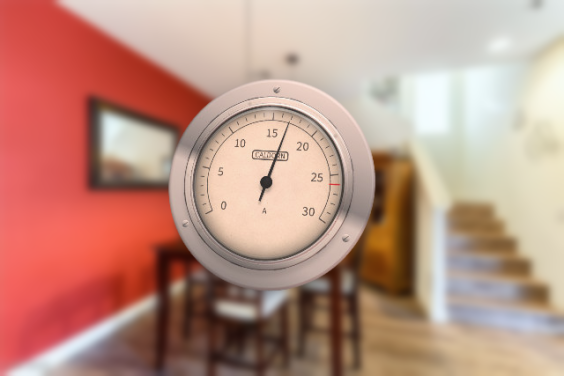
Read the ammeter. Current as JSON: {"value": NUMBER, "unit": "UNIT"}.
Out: {"value": 17, "unit": "A"}
